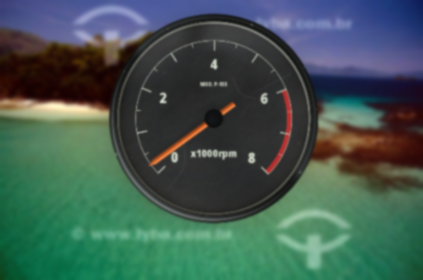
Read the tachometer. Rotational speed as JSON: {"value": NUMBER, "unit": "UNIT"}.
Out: {"value": 250, "unit": "rpm"}
